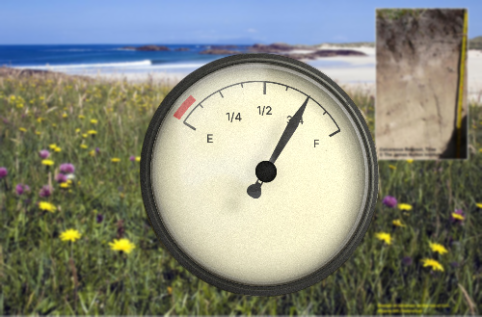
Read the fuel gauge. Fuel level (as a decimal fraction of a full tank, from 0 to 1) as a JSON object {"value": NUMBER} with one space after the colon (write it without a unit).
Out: {"value": 0.75}
